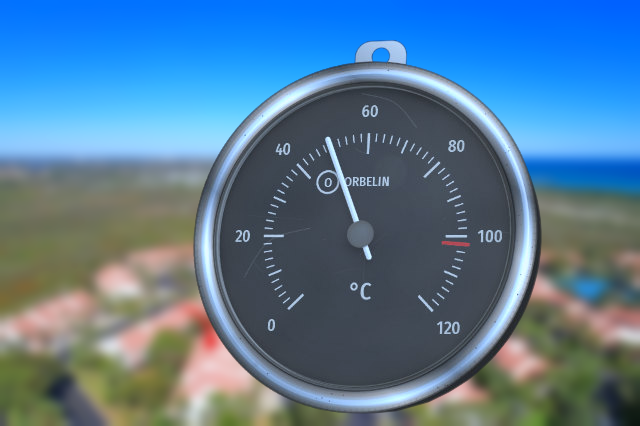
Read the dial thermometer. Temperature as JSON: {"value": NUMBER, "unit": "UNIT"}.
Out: {"value": 50, "unit": "°C"}
